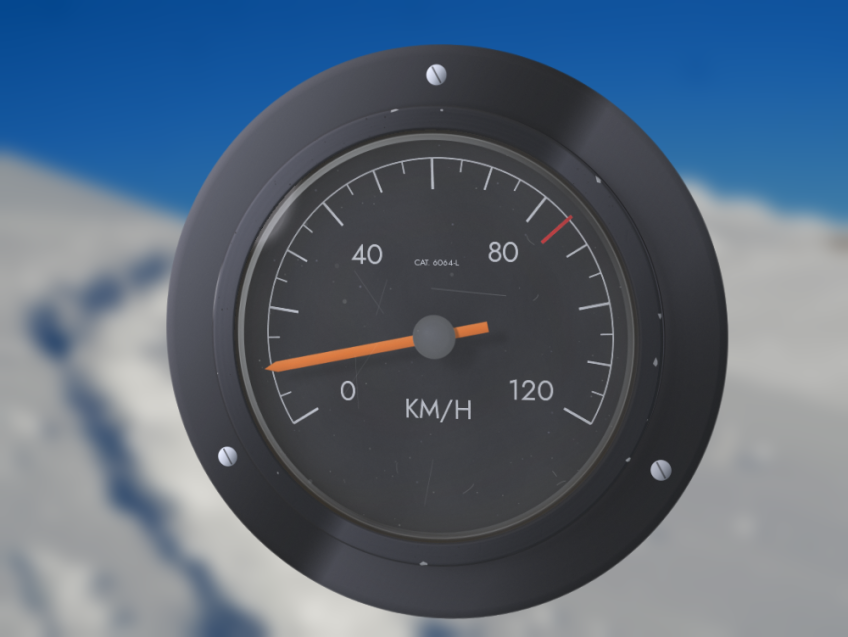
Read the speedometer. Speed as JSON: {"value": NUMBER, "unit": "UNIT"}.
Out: {"value": 10, "unit": "km/h"}
